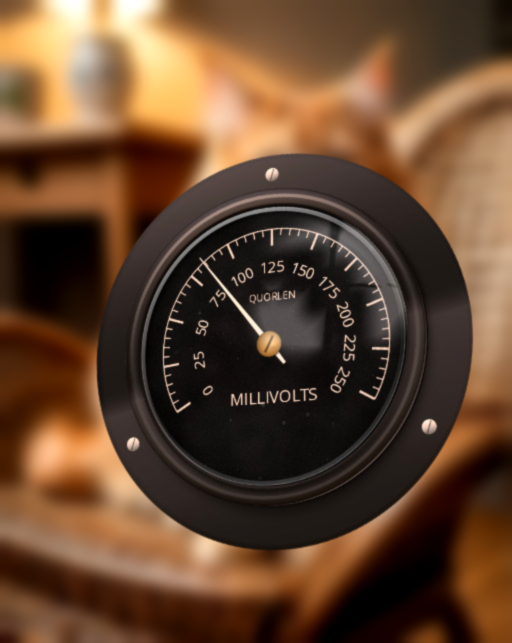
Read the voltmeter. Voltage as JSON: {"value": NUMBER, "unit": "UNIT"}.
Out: {"value": 85, "unit": "mV"}
